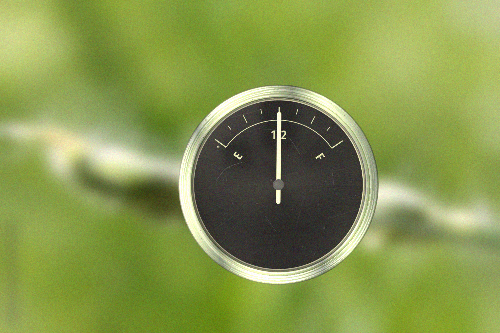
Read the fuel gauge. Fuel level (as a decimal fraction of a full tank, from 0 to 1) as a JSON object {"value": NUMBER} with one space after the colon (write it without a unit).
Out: {"value": 0.5}
